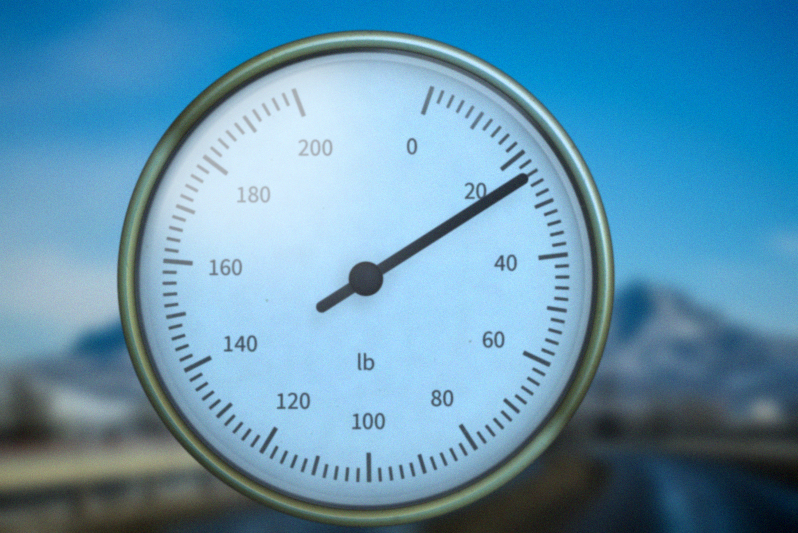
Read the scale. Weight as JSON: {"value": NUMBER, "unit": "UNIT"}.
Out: {"value": 24, "unit": "lb"}
